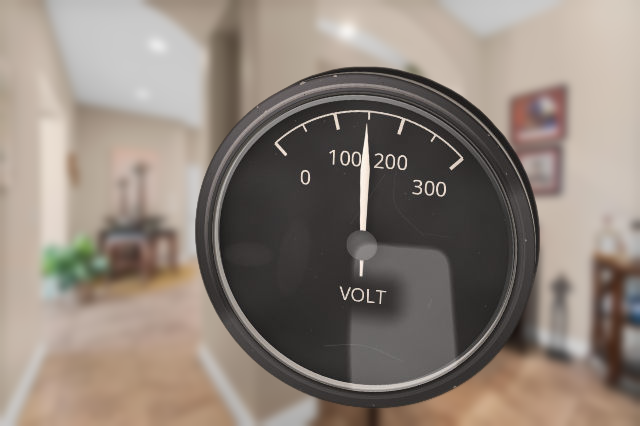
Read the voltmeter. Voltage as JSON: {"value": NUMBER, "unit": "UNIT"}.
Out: {"value": 150, "unit": "V"}
